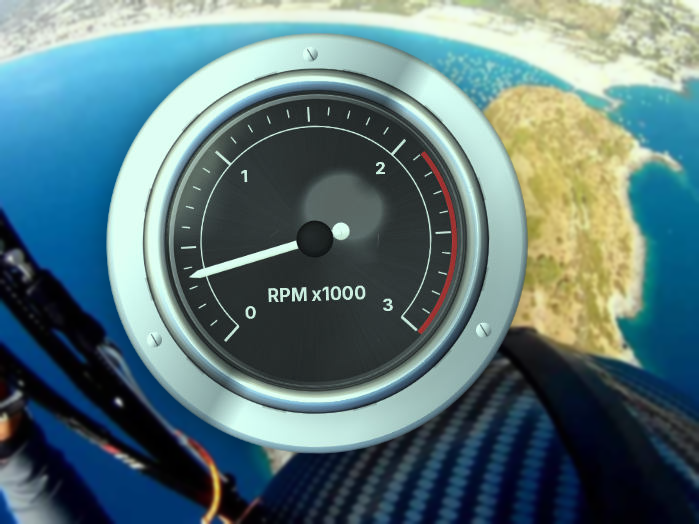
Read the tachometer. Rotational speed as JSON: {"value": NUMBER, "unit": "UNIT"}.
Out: {"value": 350, "unit": "rpm"}
